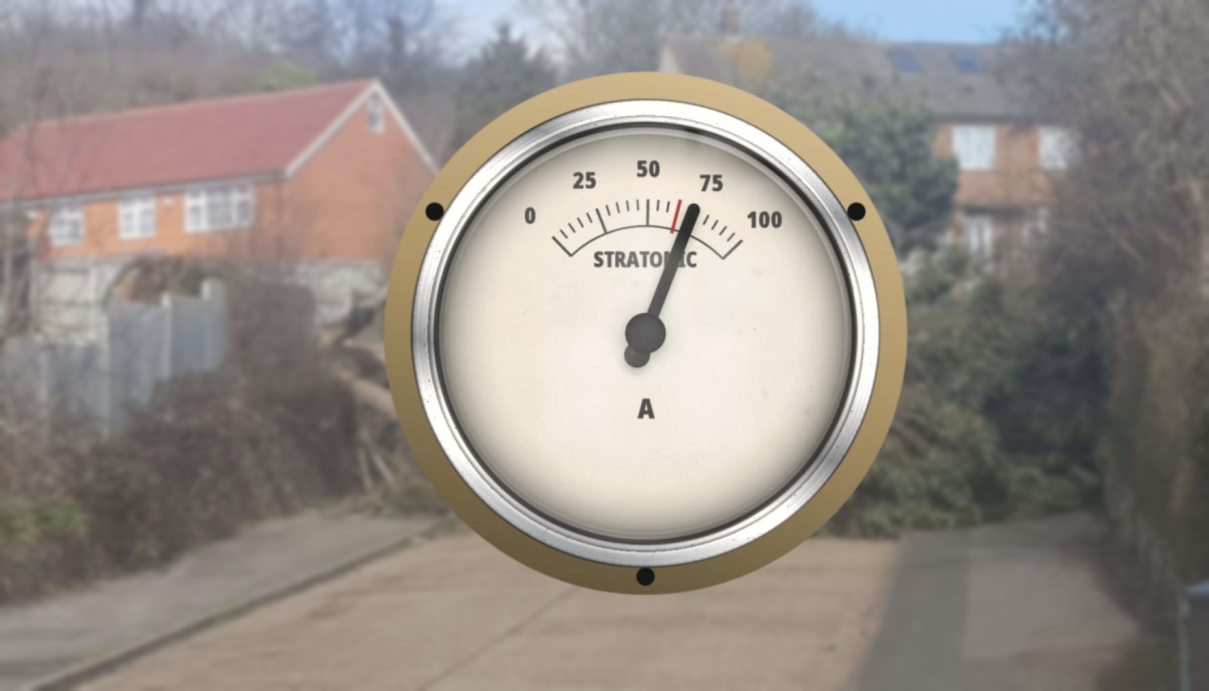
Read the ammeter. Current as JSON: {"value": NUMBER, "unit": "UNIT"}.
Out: {"value": 72.5, "unit": "A"}
